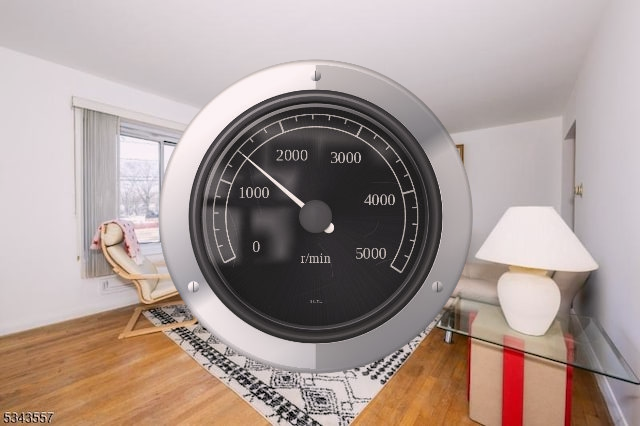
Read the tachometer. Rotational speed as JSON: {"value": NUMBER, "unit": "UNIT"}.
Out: {"value": 1400, "unit": "rpm"}
